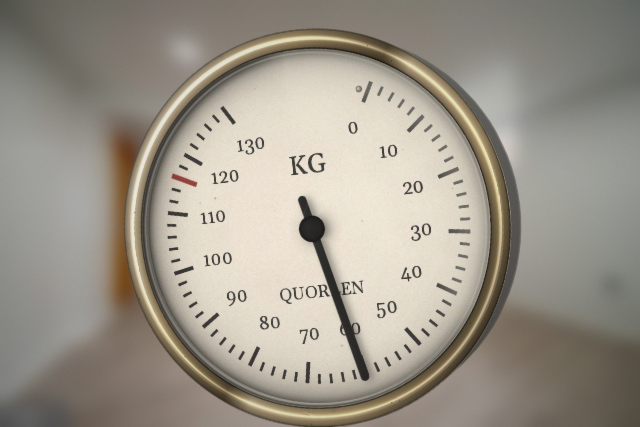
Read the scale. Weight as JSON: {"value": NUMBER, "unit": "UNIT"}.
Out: {"value": 60, "unit": "kg"}
